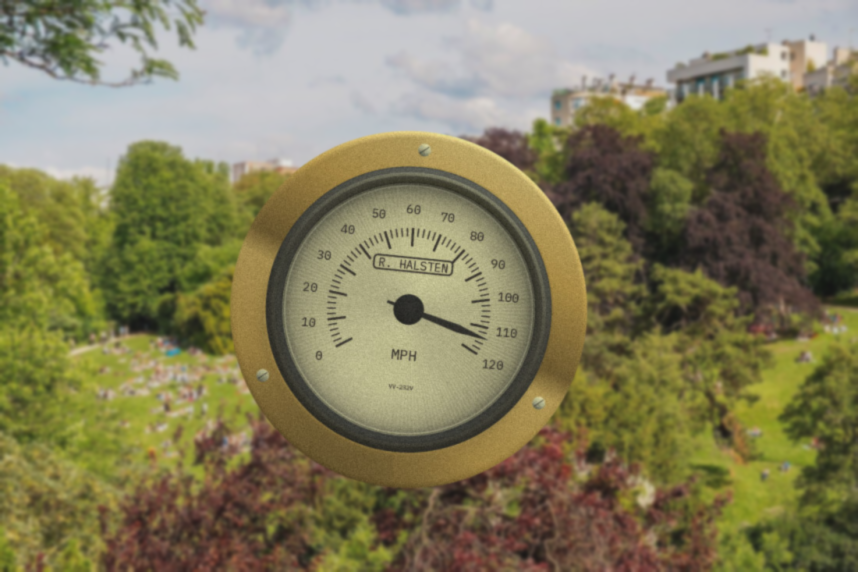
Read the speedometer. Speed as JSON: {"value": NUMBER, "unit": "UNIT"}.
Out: {"value": 114, "unit": "mph"}
